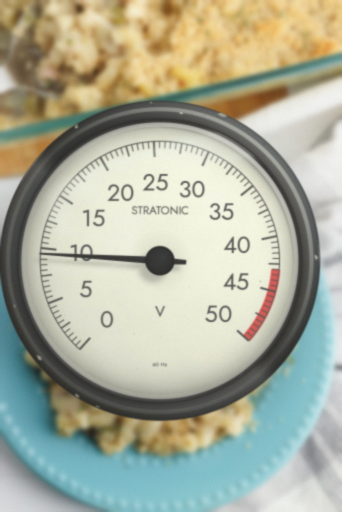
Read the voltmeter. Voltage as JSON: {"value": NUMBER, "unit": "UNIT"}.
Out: {"value": 9.5, "unit": "V"}
